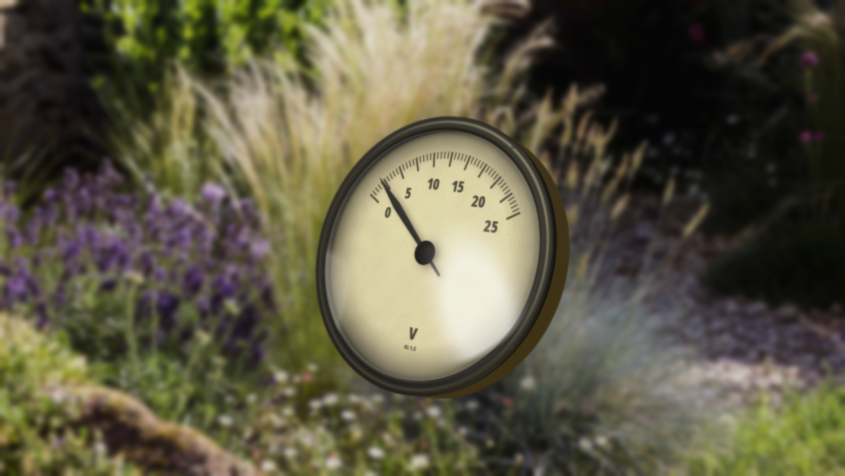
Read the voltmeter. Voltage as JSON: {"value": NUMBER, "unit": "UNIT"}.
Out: {"value": 2.5, "unit": "V"}
